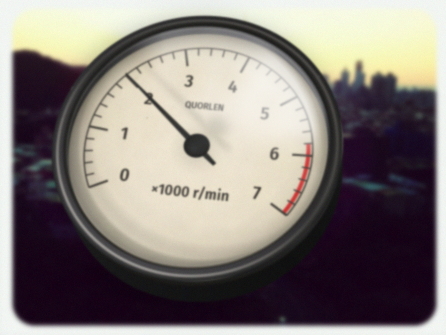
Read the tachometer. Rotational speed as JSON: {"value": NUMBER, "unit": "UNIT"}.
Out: {"value": 2000, "unit": "rpm"}
